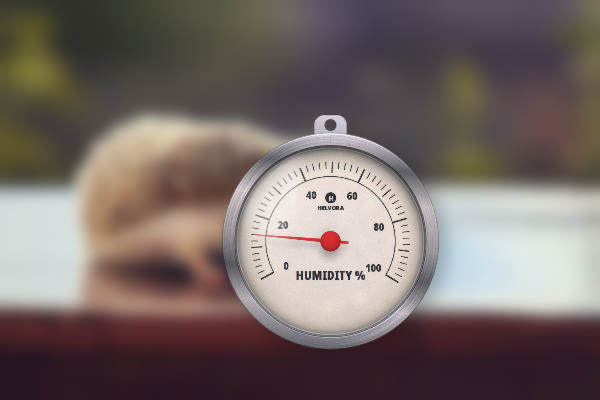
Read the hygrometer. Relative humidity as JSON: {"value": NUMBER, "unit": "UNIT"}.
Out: {"value": 14, "unit": "%"}
